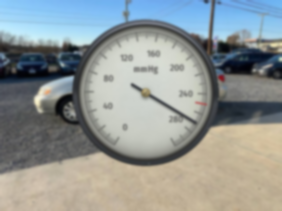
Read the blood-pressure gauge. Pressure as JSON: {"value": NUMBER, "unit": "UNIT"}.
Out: {"value": 270, "unit": "mmHg"}
